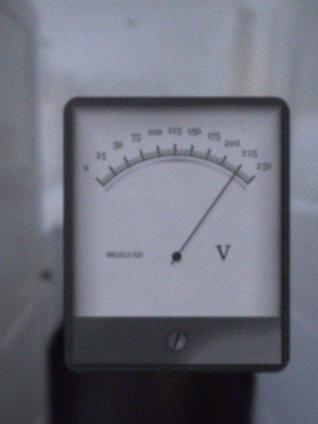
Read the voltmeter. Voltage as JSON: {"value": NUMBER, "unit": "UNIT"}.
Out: {"value": 225, "unit": "V"}
